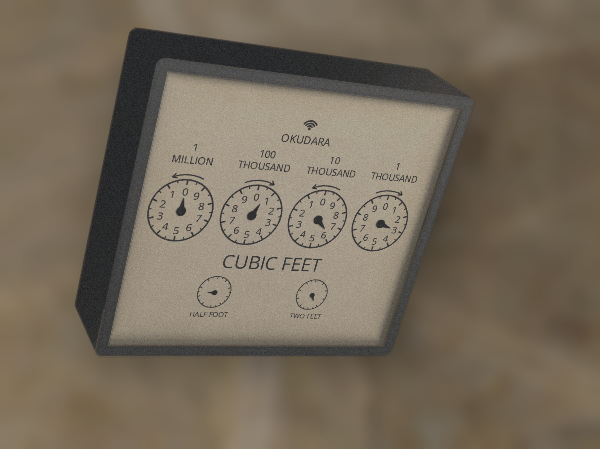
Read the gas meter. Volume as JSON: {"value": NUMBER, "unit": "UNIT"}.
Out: {"value": 6300, "unit": "ft³"}
